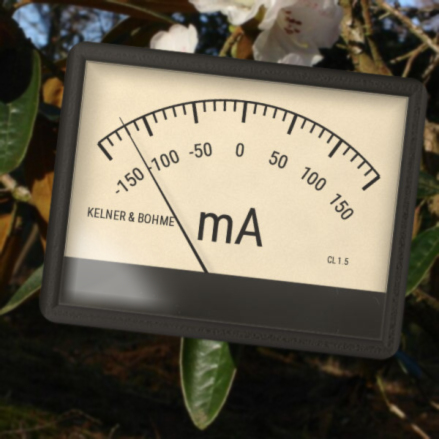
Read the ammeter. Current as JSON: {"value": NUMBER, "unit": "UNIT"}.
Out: {"value": -120, "unit": "mA"}
